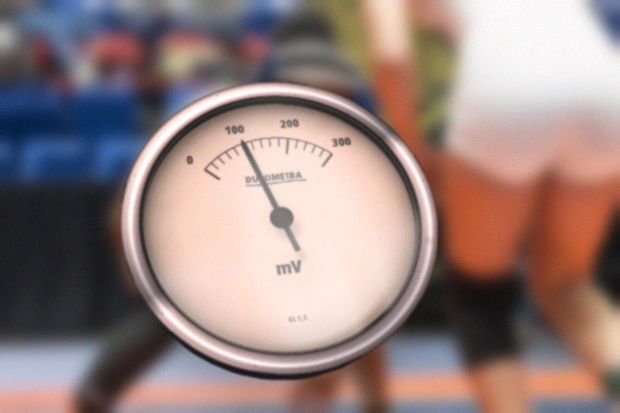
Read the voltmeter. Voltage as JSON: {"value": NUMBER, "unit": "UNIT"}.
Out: {"value": 100, "unit": "mV"}
